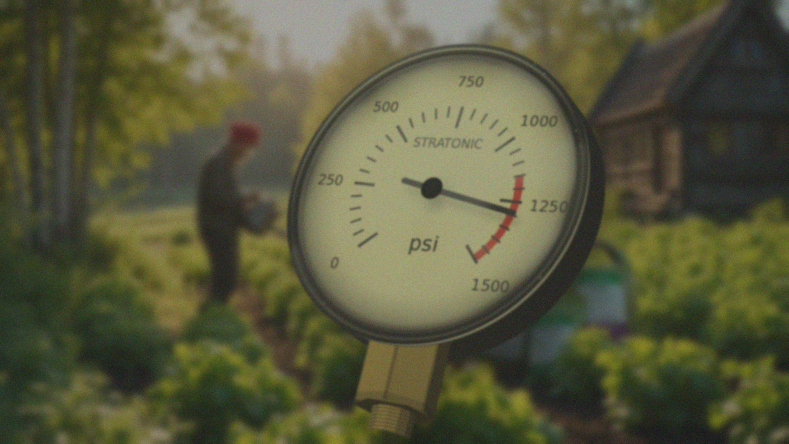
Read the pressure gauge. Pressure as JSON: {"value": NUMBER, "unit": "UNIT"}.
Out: {"value": 1300, "unit": "psi"}
